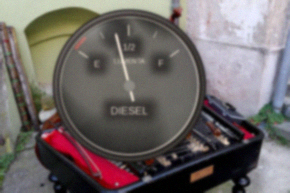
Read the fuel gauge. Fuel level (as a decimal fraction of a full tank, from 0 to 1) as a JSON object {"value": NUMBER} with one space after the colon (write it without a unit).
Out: {"value": 0.375}
